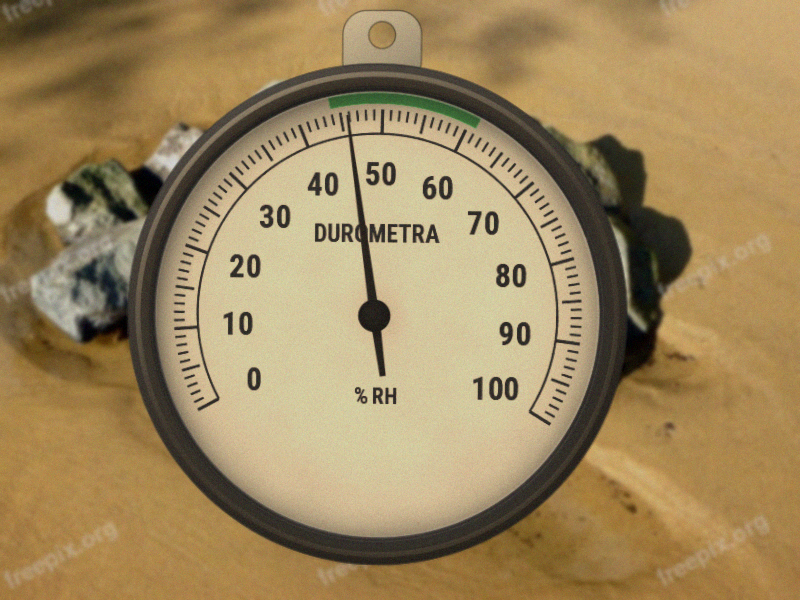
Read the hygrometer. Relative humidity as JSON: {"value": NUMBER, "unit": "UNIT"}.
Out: {"value": 46, "unit": "%"}
